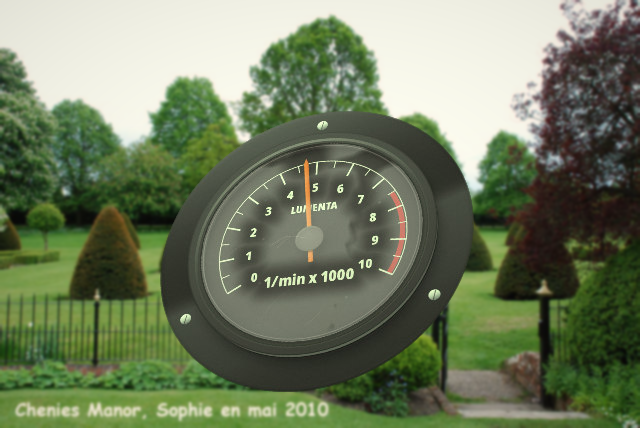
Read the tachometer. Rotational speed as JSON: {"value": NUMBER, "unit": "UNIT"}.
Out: {"value": 4750, "unit": "rpm"}
